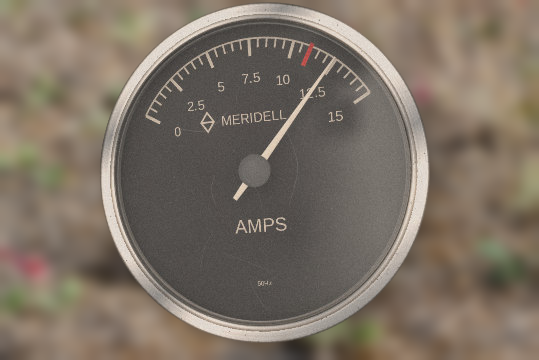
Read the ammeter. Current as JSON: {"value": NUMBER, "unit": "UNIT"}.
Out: {"value": 12.5, "unit": "A"}
